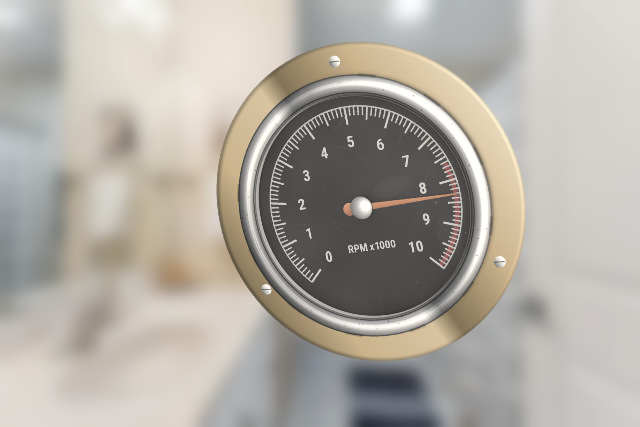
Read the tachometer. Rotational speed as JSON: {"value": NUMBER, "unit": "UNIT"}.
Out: {"value": 8300, "unit": "rpm"}
